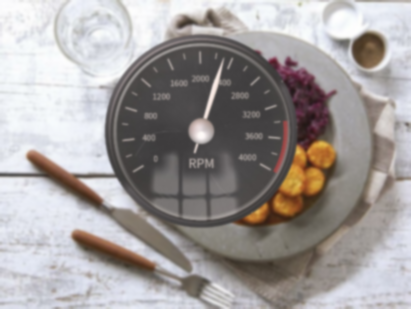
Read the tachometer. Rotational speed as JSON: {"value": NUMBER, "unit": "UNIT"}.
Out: {"value": 2300, "unit": "rpm"}
